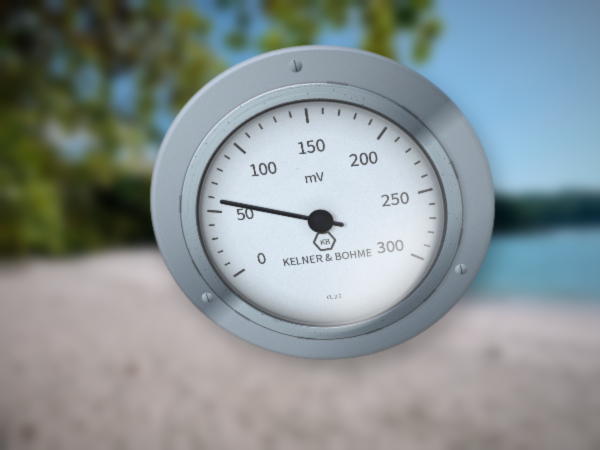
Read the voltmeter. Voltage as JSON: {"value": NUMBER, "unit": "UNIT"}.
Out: {"value": 60, "unit": "mV"}
